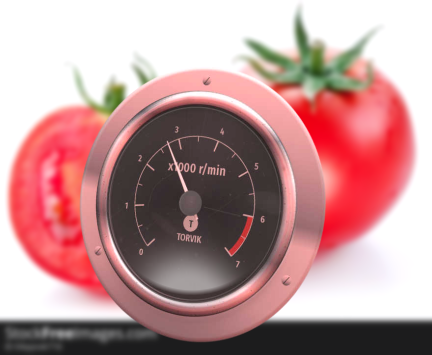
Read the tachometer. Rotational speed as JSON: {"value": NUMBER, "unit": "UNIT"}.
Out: {"value": 2750, "unit": "rpm"}
